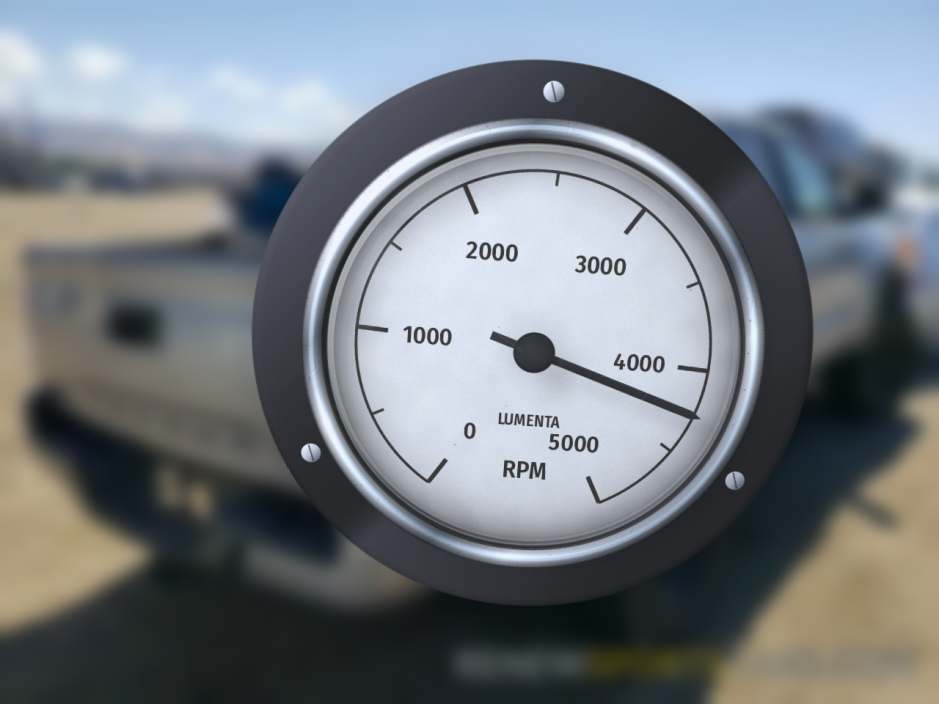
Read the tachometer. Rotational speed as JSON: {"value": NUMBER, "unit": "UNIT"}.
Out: {"value": 4250, "unit": "rpm"}
